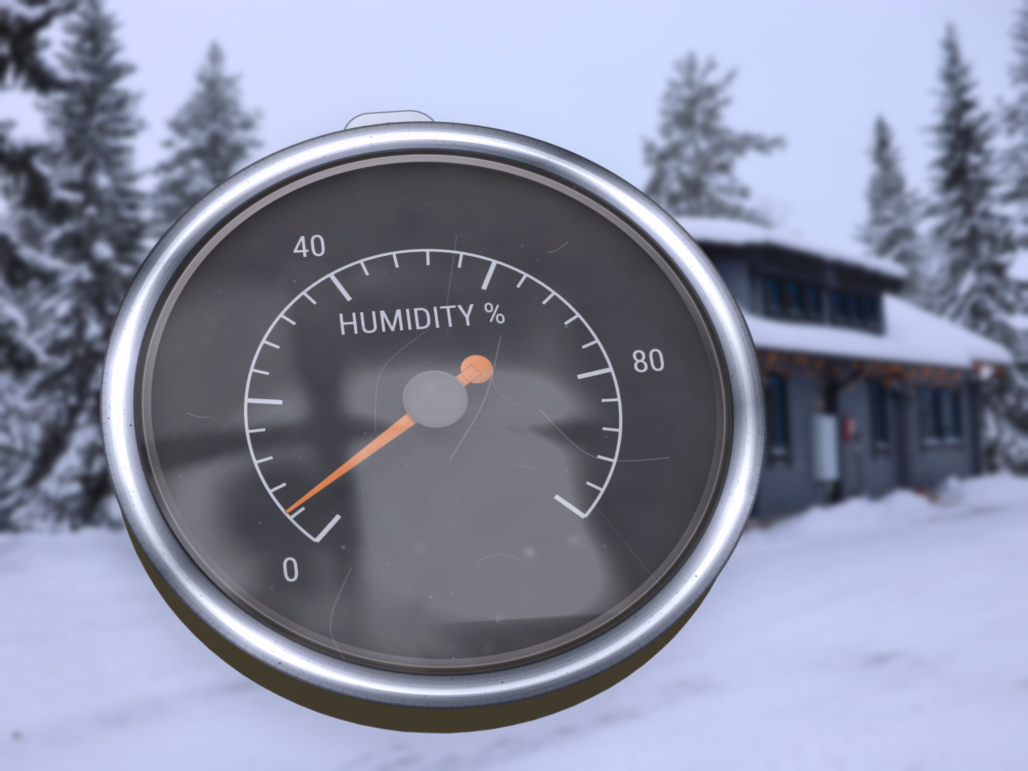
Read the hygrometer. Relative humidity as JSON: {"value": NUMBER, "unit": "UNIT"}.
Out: {"value": 4, "unit": "%"}
